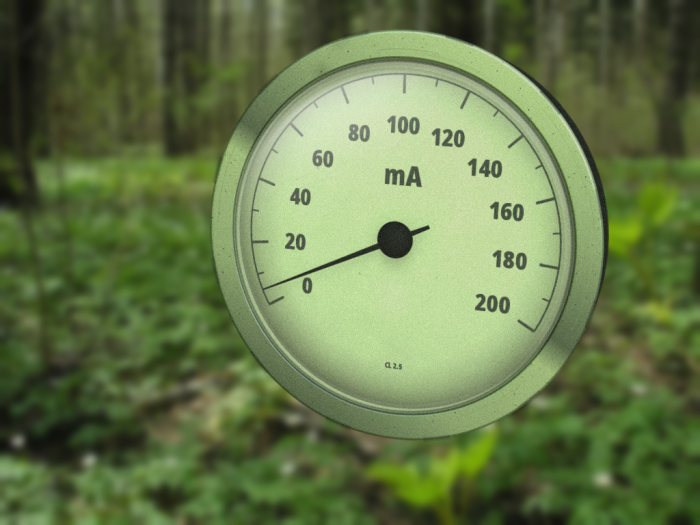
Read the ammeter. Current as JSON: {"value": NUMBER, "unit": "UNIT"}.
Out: {"value": 5, "unit": "mA"}
